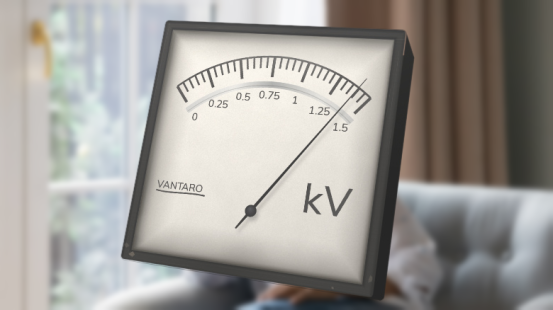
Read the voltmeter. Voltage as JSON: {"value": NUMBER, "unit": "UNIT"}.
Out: {"value": 1.4, "unit": "kV"}
